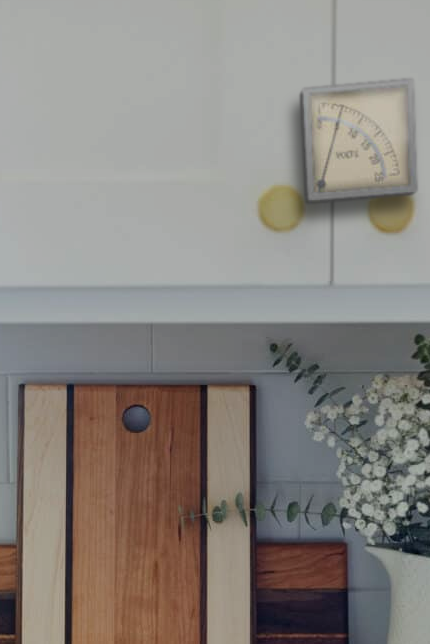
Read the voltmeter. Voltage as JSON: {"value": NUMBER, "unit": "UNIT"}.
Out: {"value": 5, "unit": "V"}
